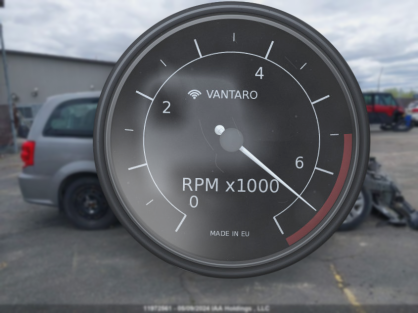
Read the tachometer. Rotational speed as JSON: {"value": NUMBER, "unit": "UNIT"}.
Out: {"value": 6500, "unit": "rpm"}
